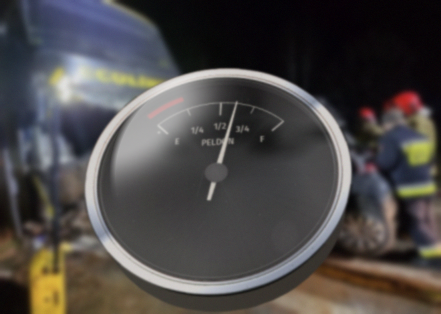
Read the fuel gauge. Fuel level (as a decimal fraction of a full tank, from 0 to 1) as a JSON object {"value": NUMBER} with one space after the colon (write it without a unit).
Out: {"value": 0.625}
